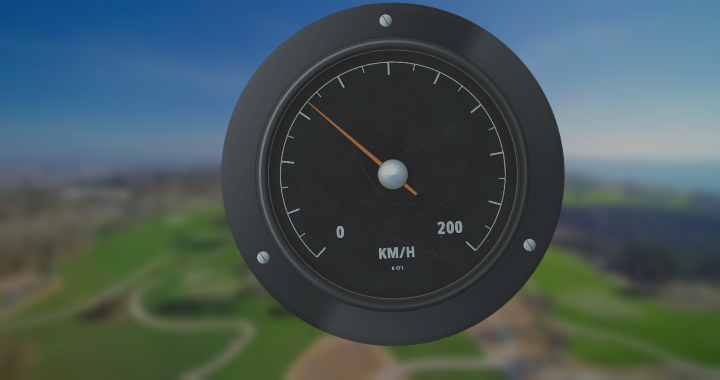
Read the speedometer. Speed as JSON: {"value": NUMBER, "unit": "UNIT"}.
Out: {"value": 65, "unit": "km/h"}
